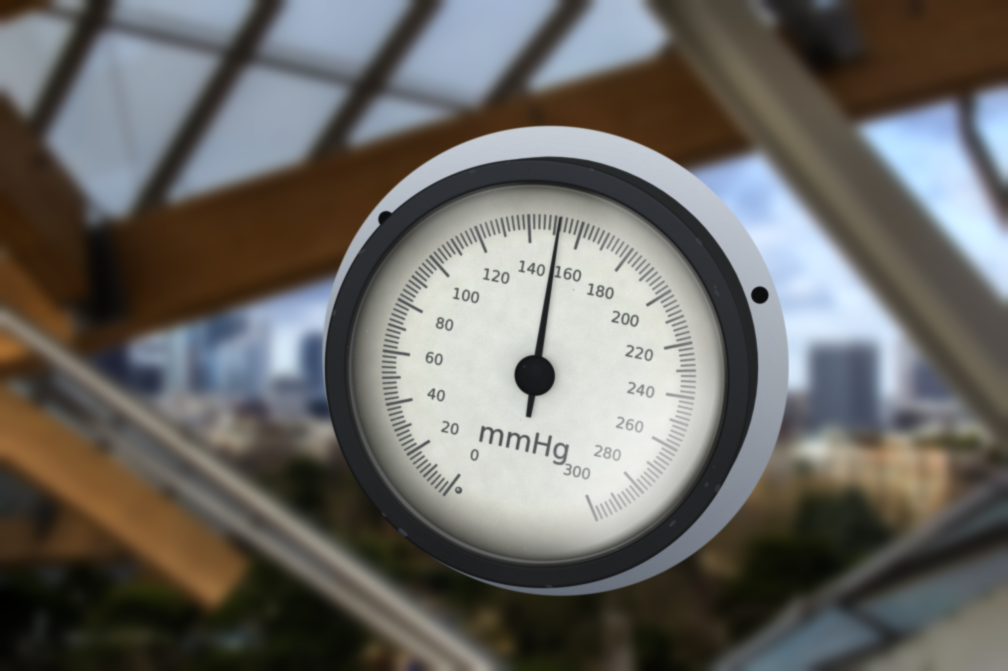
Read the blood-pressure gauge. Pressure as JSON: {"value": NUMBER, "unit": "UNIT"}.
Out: {"value": 152, "unit": "mmHg"}
